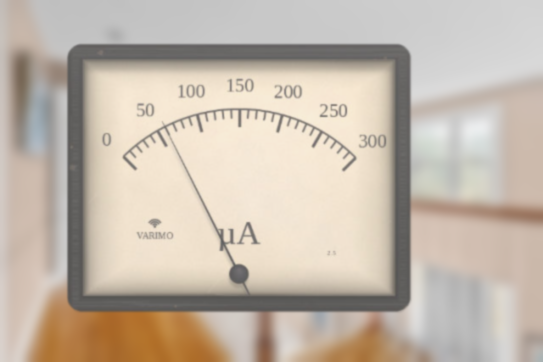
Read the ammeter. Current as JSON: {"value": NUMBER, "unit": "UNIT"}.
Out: {"value": 60, "unit": "µA"}
